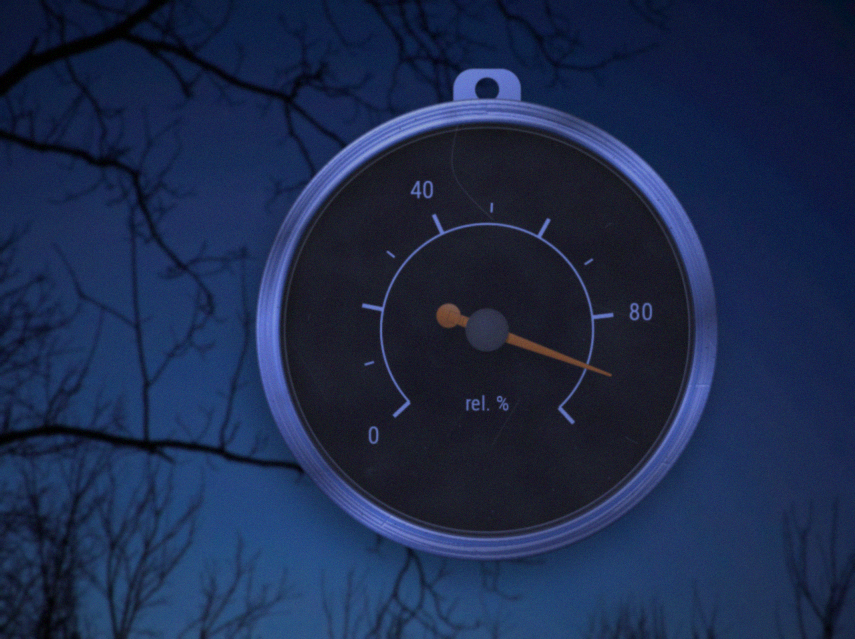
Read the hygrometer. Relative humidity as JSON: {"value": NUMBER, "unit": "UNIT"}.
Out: {"value": 90, "unit": "%"}
